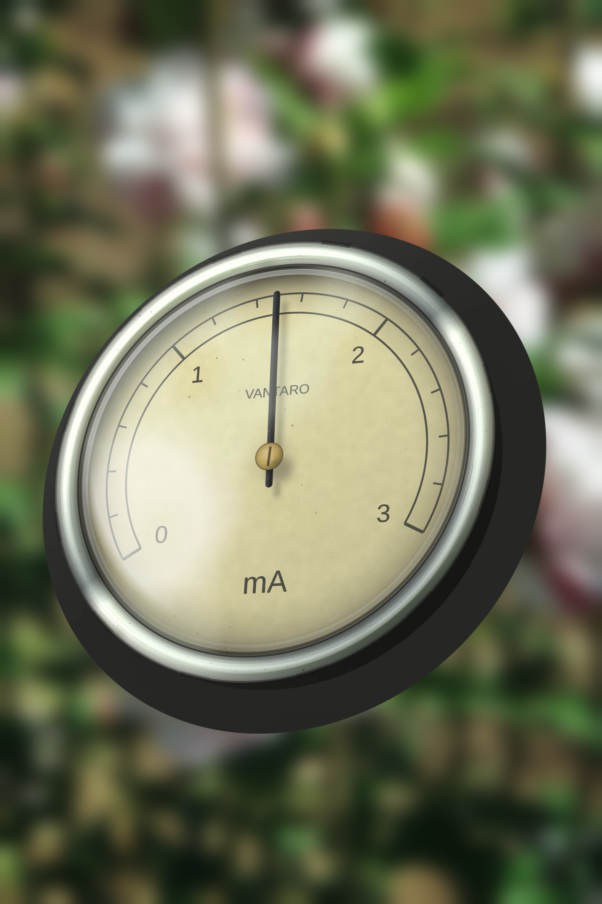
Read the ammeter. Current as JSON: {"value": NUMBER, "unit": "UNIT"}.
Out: {"value": 1.5, "unit": "mA"}
